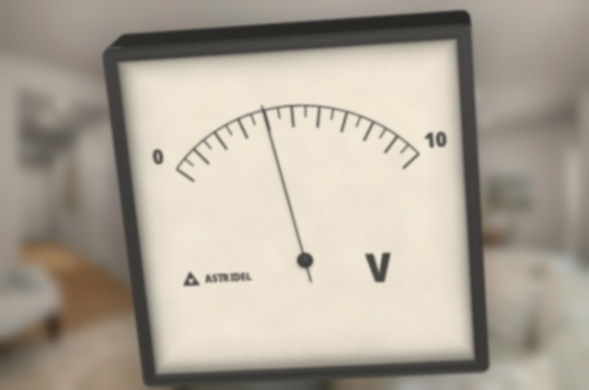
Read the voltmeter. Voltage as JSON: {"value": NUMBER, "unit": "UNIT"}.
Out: {"value": 4, "unit": "V"}
